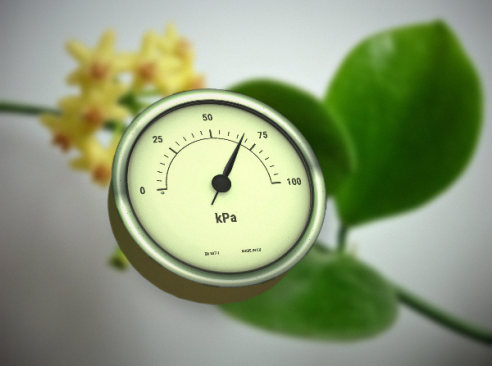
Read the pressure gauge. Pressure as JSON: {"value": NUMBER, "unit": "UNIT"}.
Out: {"value": 67.5, "unit": "kPa"}
